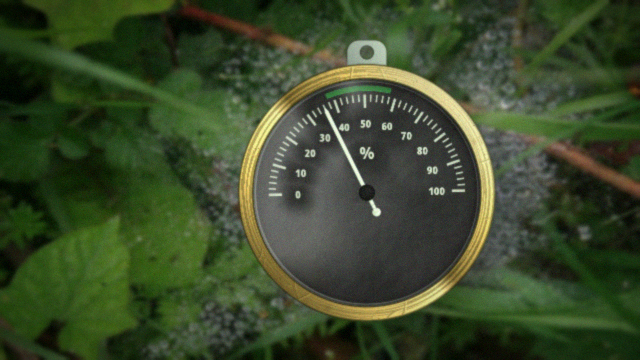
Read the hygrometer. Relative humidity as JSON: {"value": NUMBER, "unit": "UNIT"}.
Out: {"value": 36, "unit": "%"}
